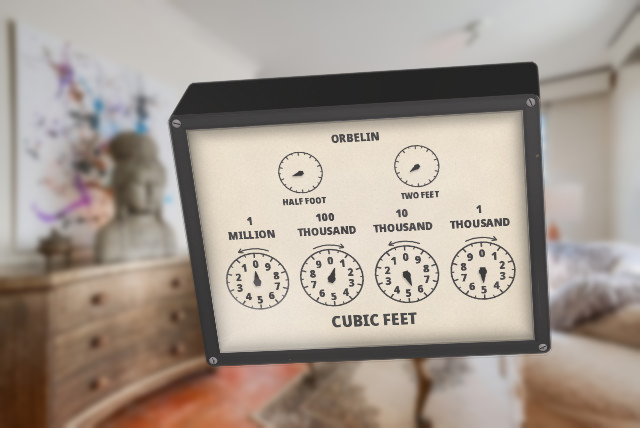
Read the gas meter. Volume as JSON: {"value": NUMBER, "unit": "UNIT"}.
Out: {"value": 5500, "unit": "ft³"}
